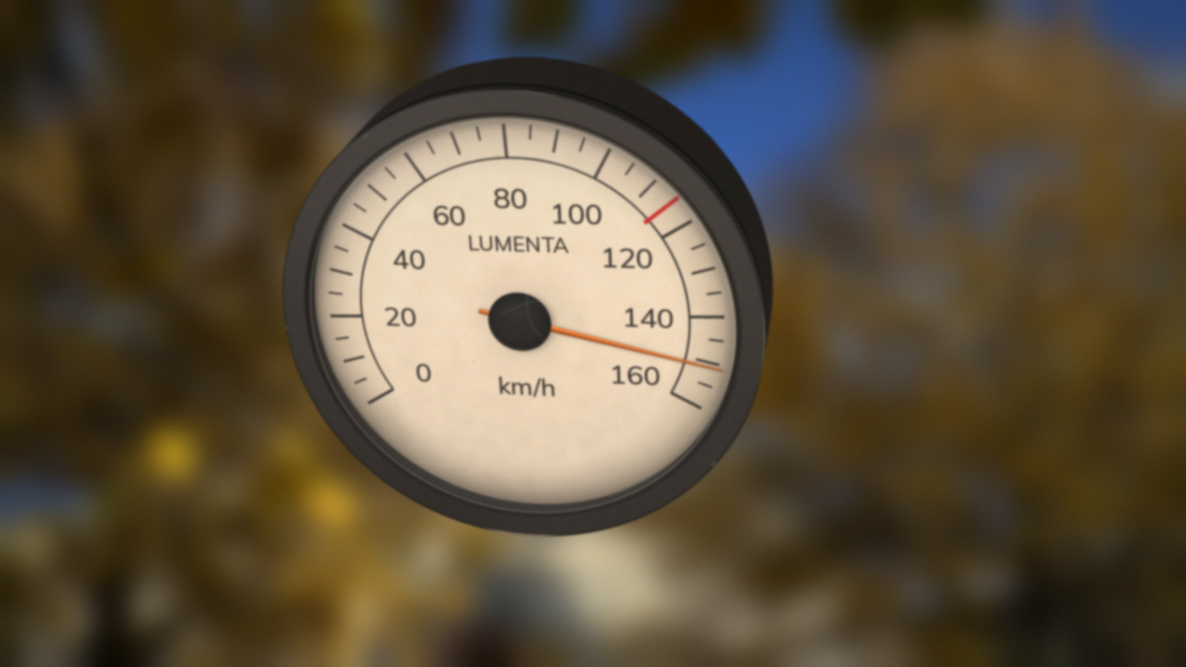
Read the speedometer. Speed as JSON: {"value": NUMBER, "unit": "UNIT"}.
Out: {"value": 150, "unit": "km/h"}
